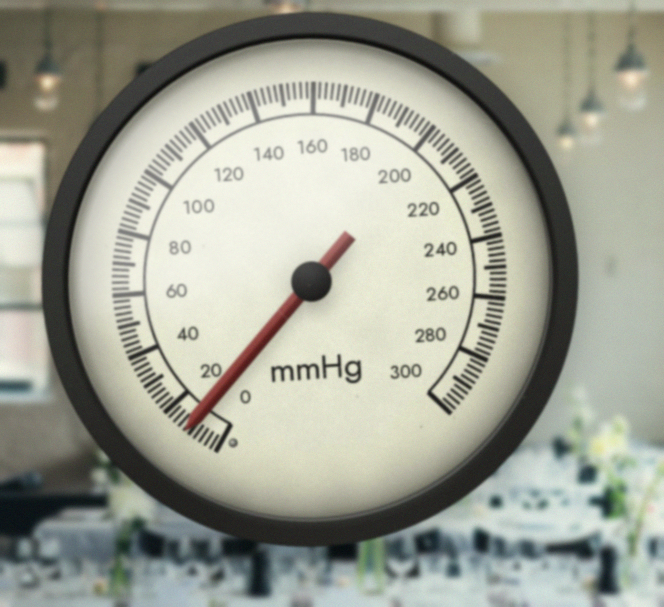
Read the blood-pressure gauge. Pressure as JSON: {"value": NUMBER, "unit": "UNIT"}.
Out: {"value": 12, "unit": "mmHg"}
